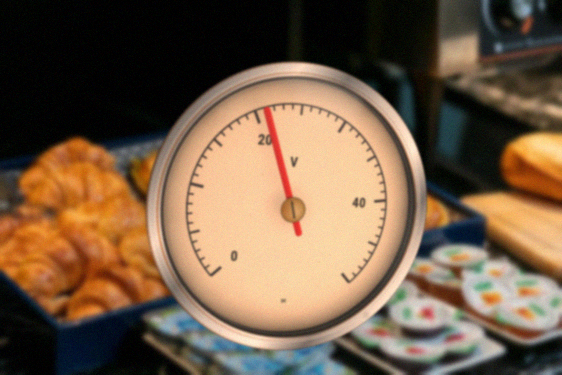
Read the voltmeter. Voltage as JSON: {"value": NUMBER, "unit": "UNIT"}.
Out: {"value": 21, "unit": "V"}
